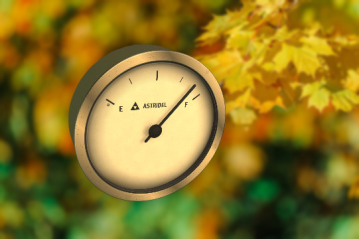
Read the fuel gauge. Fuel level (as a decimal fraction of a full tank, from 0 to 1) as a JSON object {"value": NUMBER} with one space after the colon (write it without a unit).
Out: {"value": 0.875}
